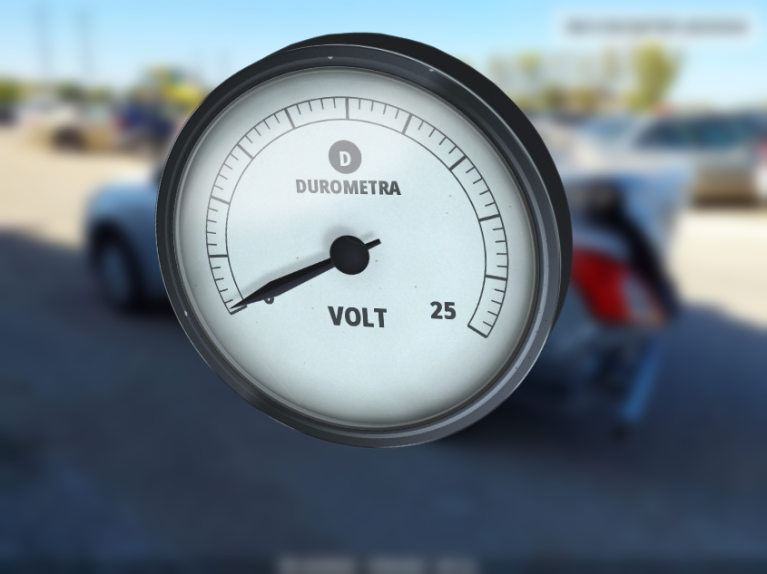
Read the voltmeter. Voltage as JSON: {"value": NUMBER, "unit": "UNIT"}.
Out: {"value": 0.25, "unit": "V"}
